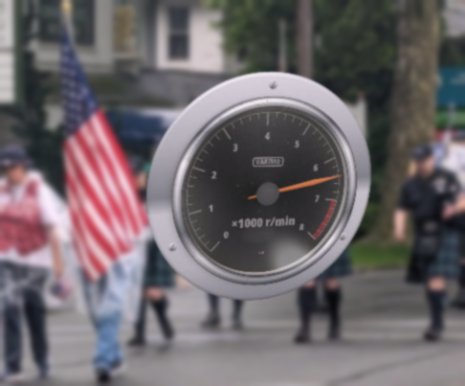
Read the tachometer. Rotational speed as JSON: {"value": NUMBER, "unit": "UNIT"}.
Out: {"value": 6400, "unit": "rpm"}
